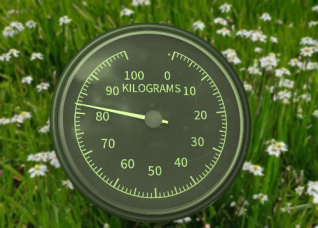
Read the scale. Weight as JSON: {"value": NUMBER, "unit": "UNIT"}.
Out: {"value": 82, "unit": "kg"}
